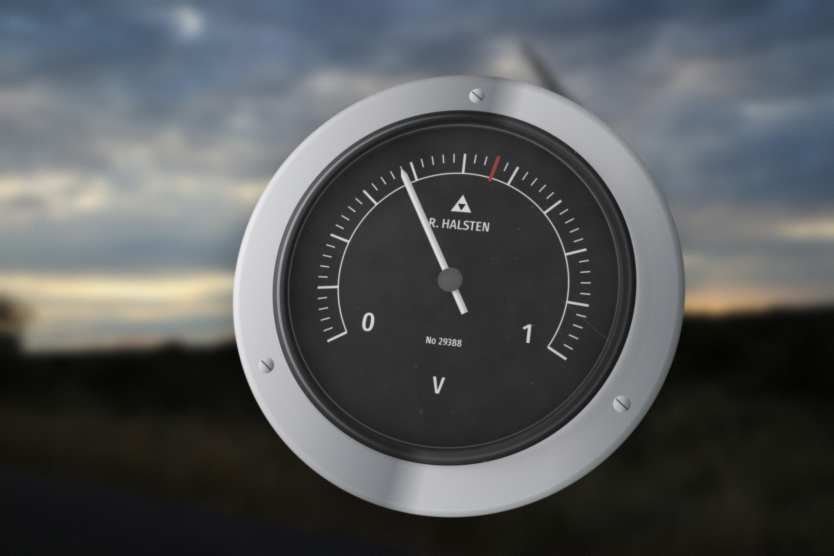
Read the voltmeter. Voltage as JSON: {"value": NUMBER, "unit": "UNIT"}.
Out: {"value": 0.38, "unit": "V"}
